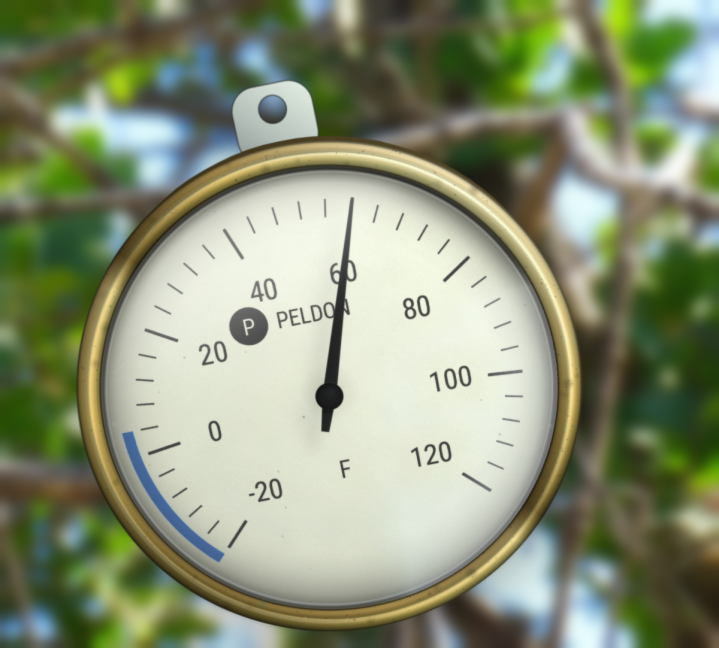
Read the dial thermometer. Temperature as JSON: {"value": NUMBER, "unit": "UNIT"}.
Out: {"value": 60, "unit": "°F"}
